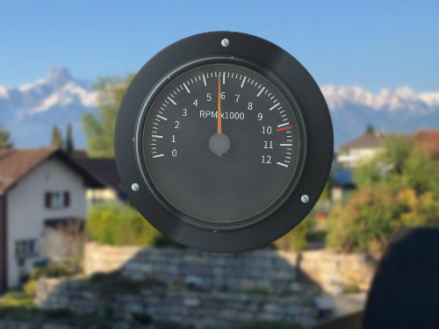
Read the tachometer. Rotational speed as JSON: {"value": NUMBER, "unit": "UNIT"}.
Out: {"value": 5800, "unit": "rpm"}
